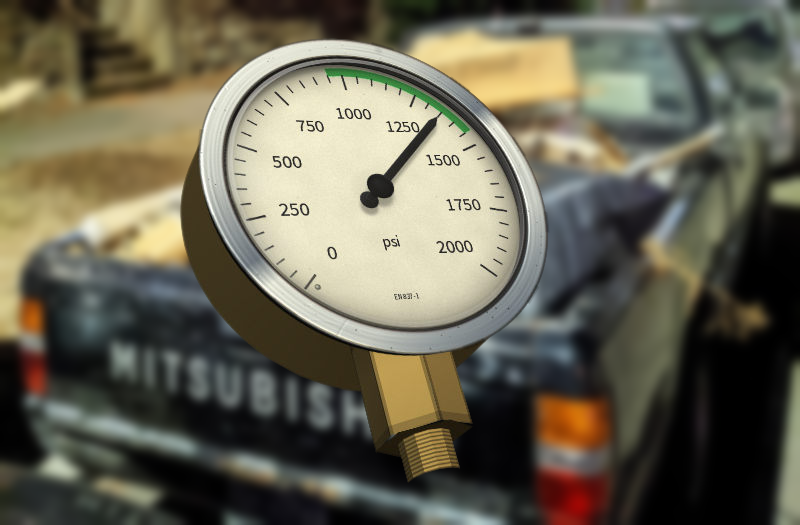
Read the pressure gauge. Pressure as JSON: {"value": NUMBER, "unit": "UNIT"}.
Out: {"value": 1350, "unit": "psi"}
